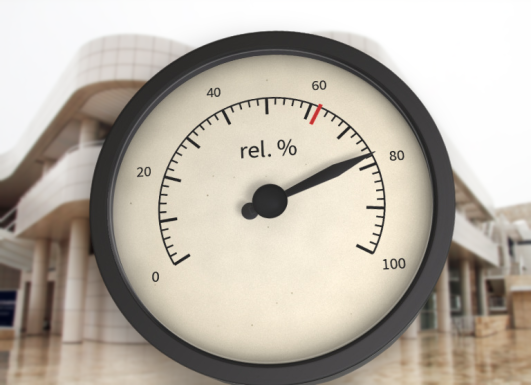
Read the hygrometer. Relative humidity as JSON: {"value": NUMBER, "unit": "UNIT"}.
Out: {"value": 78, "unit": "%"}
